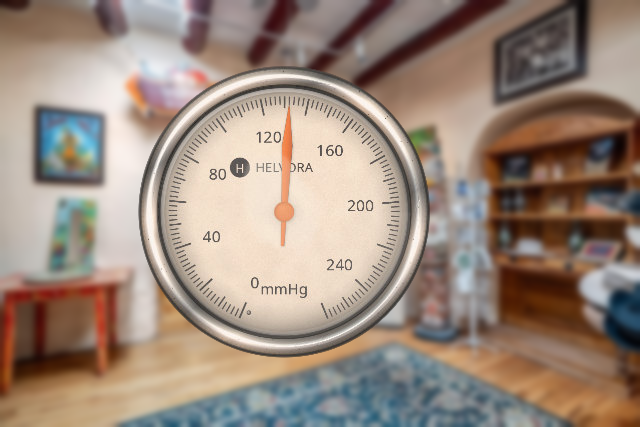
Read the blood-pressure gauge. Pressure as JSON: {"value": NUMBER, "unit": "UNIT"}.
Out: {"value": 132, "unit": "mmHg"}
